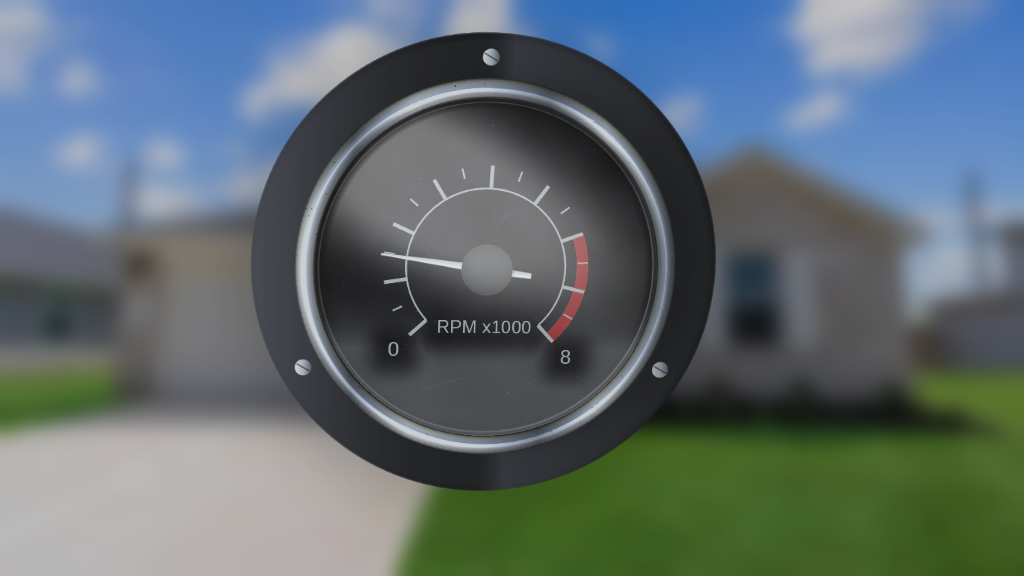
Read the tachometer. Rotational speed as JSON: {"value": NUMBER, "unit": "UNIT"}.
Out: {"value": 1500, "unit": "rpm"}
